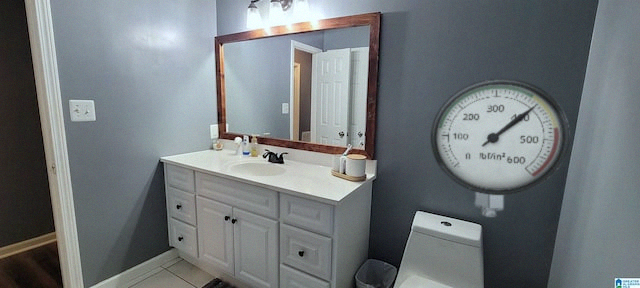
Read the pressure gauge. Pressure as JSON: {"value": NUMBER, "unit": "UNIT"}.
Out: {"value": 400, "unit": "psi"}
